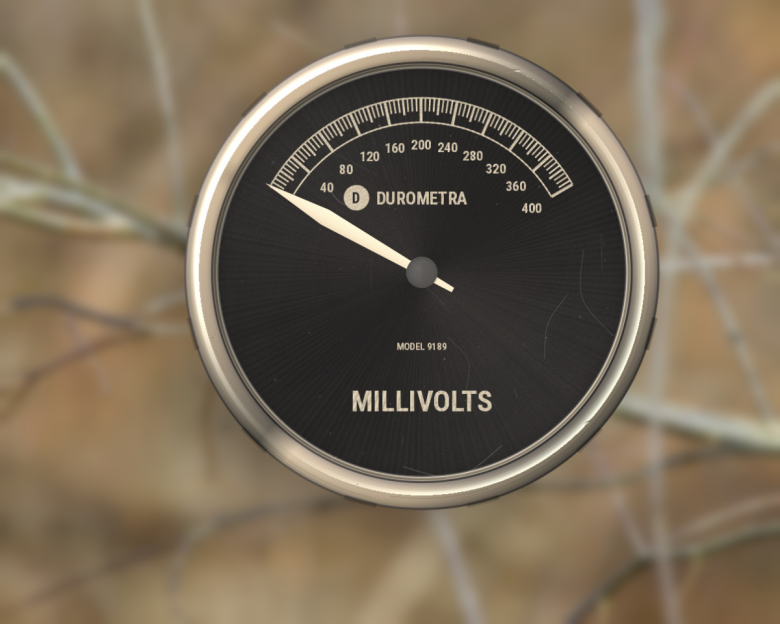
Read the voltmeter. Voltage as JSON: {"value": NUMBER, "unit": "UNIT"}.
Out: {"value": 0, "unit": "mV"}
